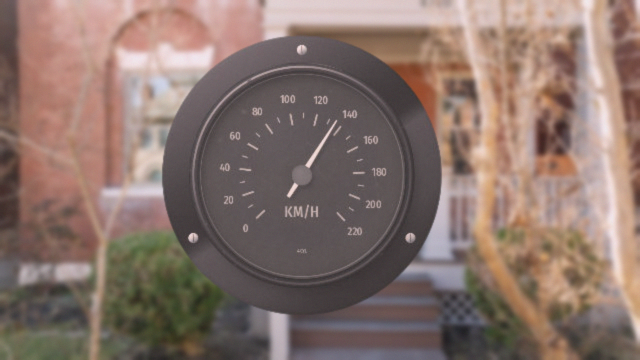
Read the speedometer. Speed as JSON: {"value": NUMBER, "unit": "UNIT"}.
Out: {"value": 135, "unit": "km/h"}
